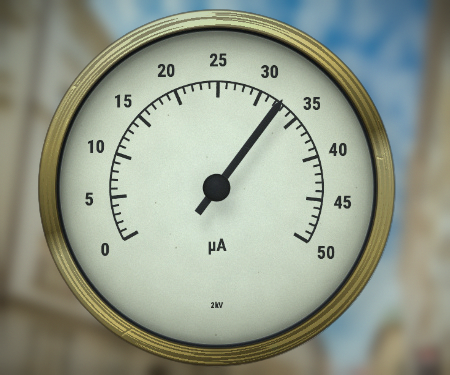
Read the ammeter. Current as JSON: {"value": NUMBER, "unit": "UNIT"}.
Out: {"value": 32.5, "unit": "µA"}
